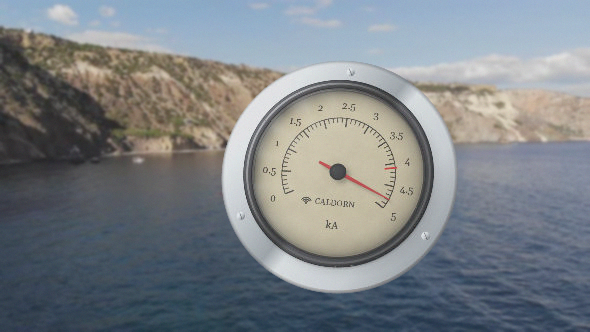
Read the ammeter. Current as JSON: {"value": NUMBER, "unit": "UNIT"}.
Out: {"value": 4.8, "unit": "kA"}
